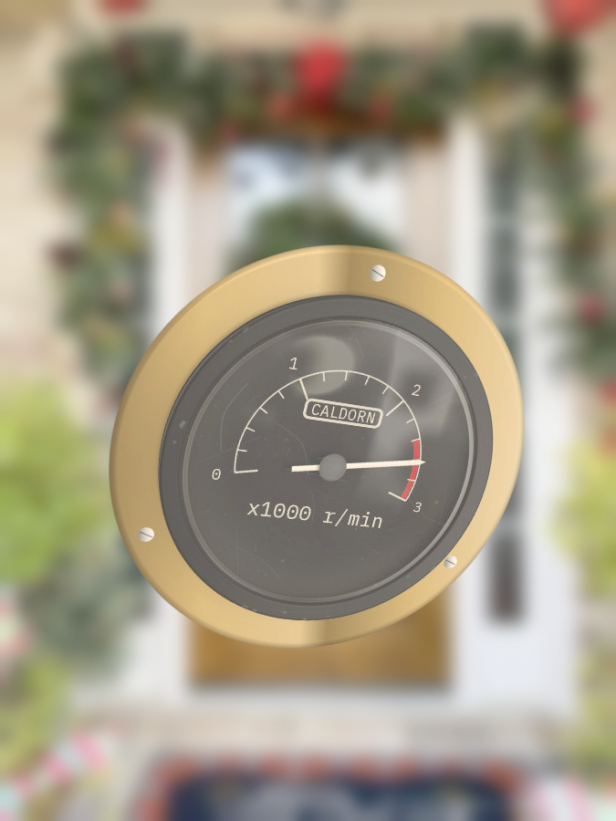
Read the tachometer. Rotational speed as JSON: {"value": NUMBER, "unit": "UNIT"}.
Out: {"value": 2600, "unit": "rpm"}
